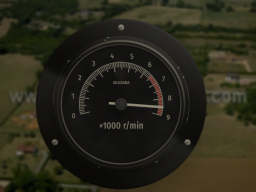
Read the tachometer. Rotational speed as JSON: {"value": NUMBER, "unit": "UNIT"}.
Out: {"value": 8500, "unit": "rpm"}
